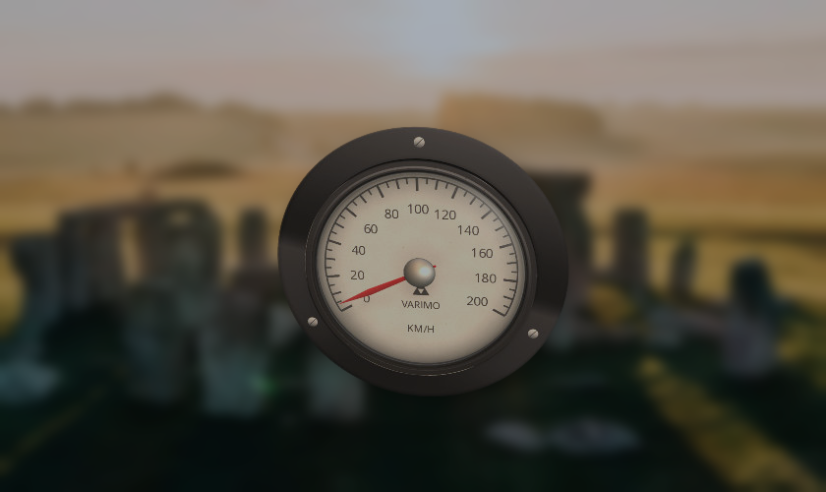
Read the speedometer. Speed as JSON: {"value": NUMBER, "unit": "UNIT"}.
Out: {"value": 5, "unit": "km/h"}
